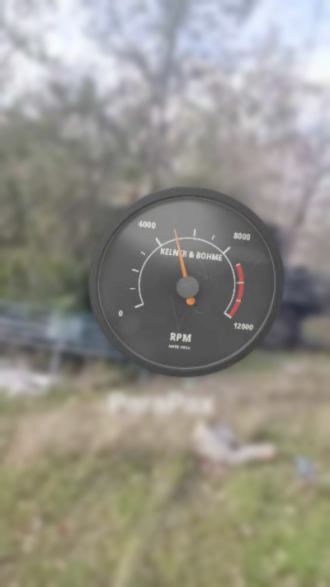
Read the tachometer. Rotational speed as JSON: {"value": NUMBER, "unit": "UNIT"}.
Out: {"value": 5000, "unit": "rpm"}
